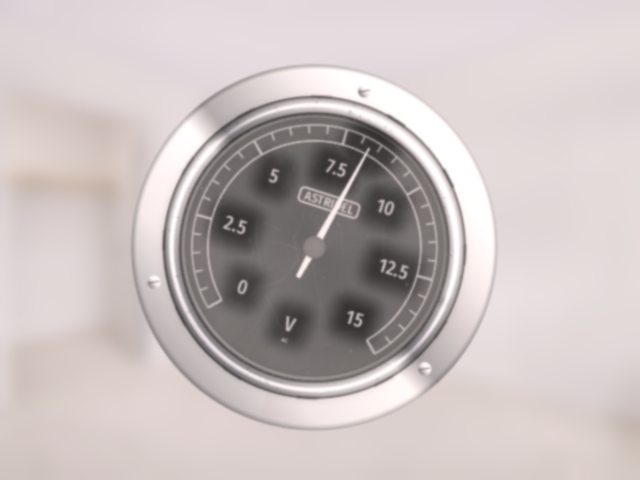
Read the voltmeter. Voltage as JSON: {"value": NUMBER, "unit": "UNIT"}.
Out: {"value": 8.25, "unit": "V"}
